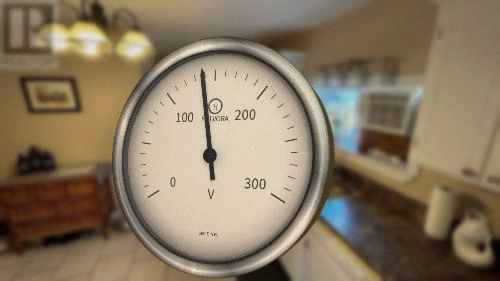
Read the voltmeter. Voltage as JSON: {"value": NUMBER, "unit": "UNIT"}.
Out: {"value": 140, "unit": "V"}
